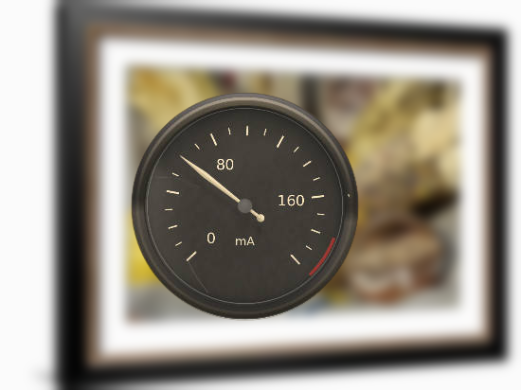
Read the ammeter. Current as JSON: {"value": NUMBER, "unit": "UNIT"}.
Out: {"value": 60, "unit": "mA"}
